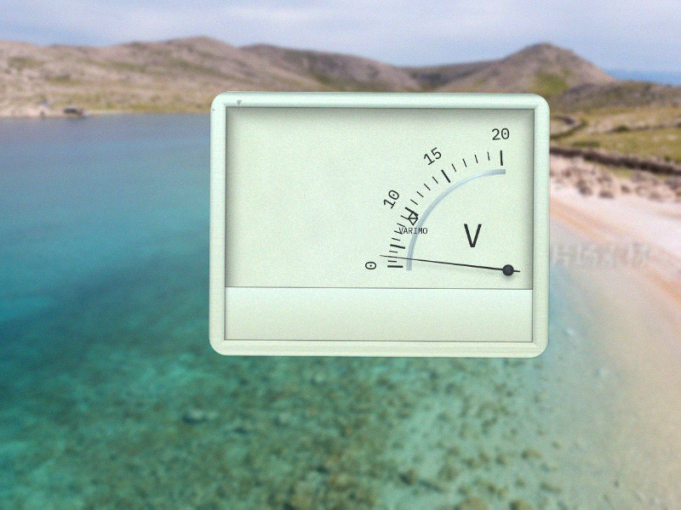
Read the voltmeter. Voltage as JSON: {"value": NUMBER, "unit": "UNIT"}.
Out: {"value": 3, "unit": "V"}
